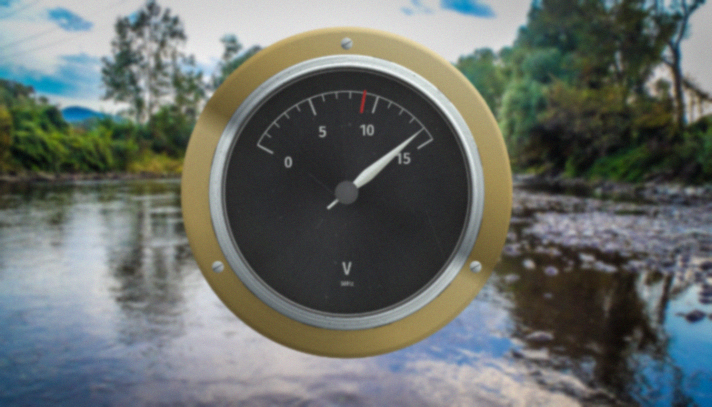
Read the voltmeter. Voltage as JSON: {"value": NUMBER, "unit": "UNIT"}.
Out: {"value": 14, "unit": "V"}
